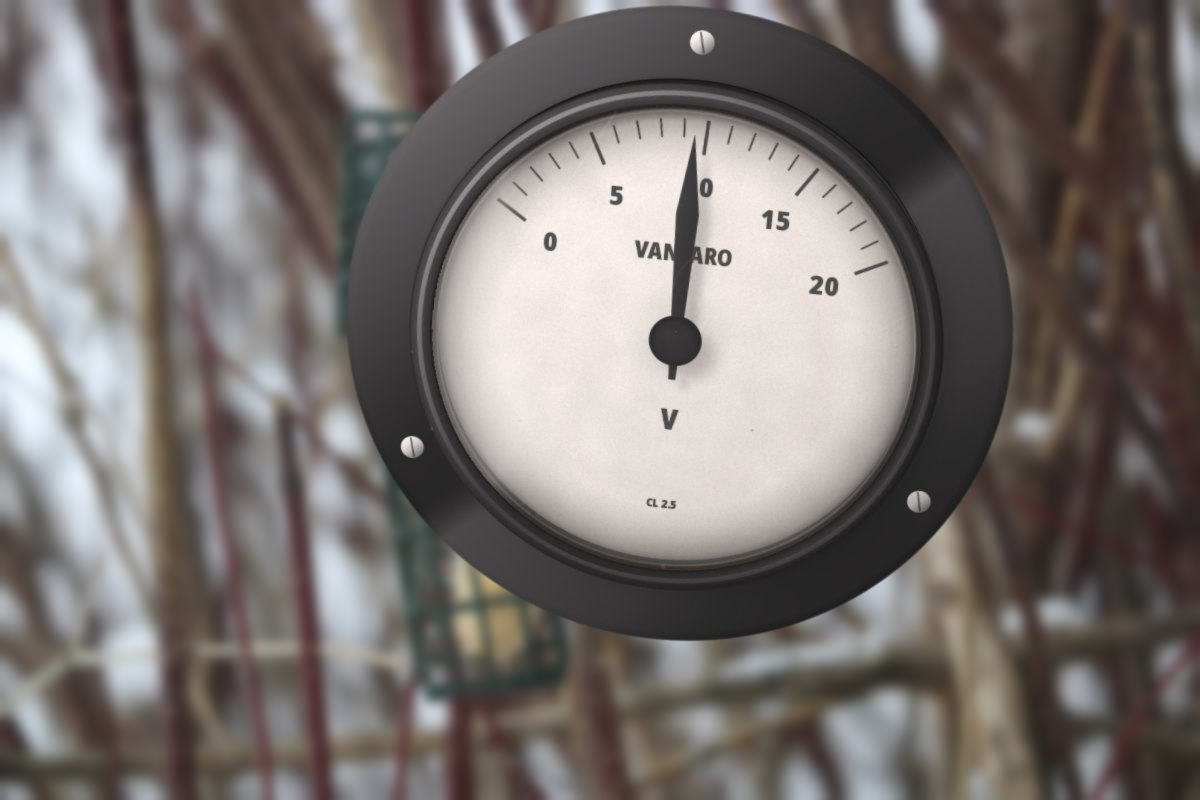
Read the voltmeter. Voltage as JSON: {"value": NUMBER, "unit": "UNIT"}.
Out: {"value": 9.5, "unit": "V"}
